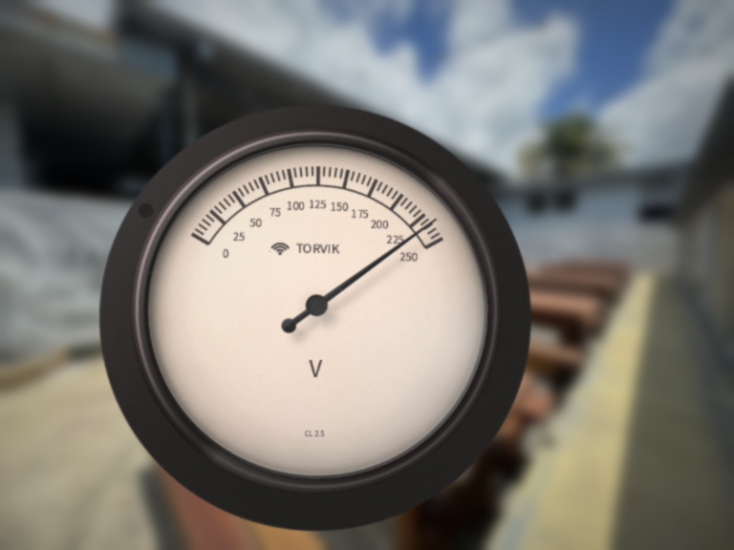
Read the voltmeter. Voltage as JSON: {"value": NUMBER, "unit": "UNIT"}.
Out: {"value": 235, "unit": "V"}
